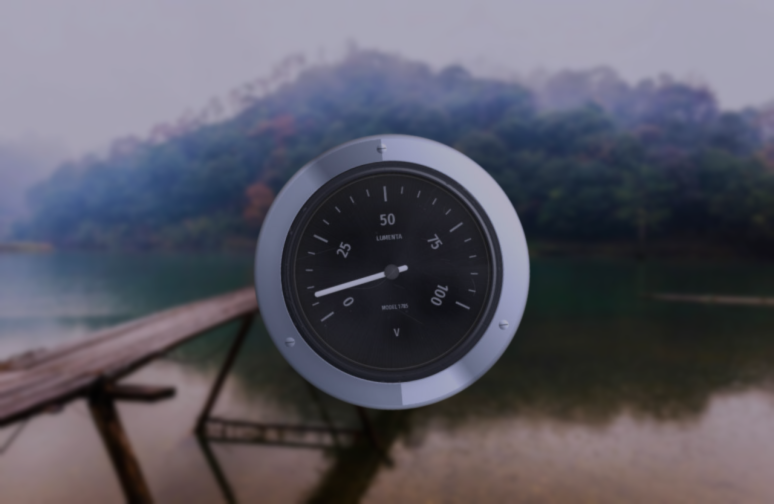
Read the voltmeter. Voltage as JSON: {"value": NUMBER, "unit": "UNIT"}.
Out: {"value": 7.5, "unit": "V"}
